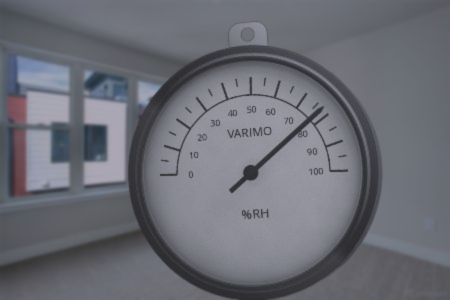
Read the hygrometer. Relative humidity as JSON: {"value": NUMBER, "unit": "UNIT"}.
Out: {"value": 77.5, "unit": "%"}
